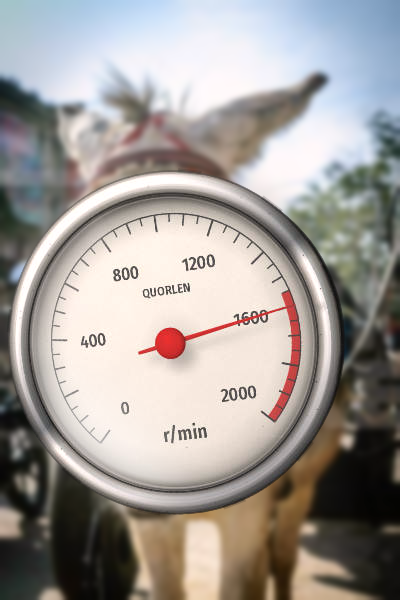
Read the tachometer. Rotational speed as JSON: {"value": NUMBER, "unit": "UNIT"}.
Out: {"value": 1600, "unit": "rpm"}
